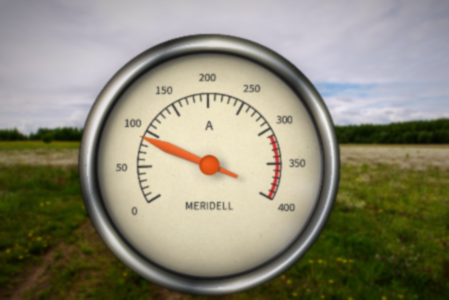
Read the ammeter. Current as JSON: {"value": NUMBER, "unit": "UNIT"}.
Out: {"value": 90, "unit": "A"}
